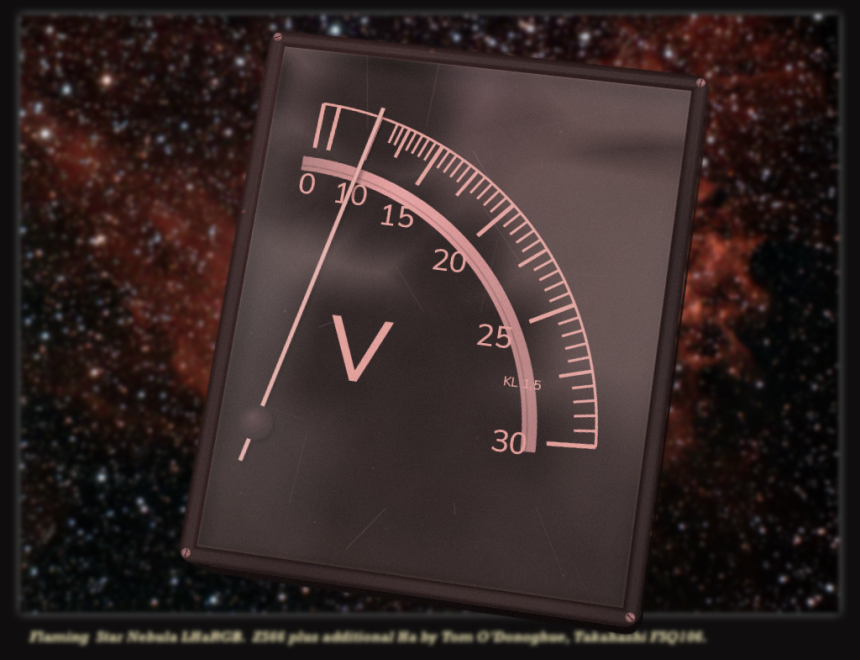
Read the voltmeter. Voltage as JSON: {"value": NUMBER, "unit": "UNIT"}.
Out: {"value": 10, "unit": "V"}
